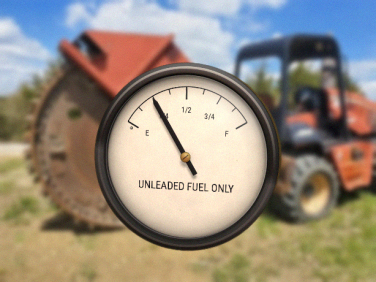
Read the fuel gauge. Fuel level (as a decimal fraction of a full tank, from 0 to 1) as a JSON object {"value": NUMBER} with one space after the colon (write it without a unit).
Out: {"value": 0.25}
